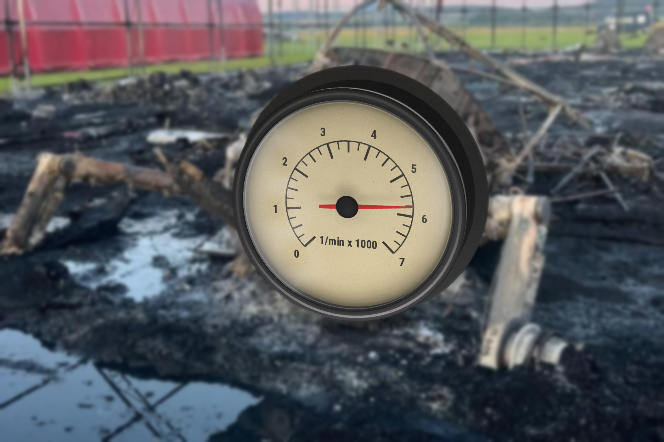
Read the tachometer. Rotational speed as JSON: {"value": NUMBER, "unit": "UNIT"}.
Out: {"value": 5750, "unit": "rpm"}
